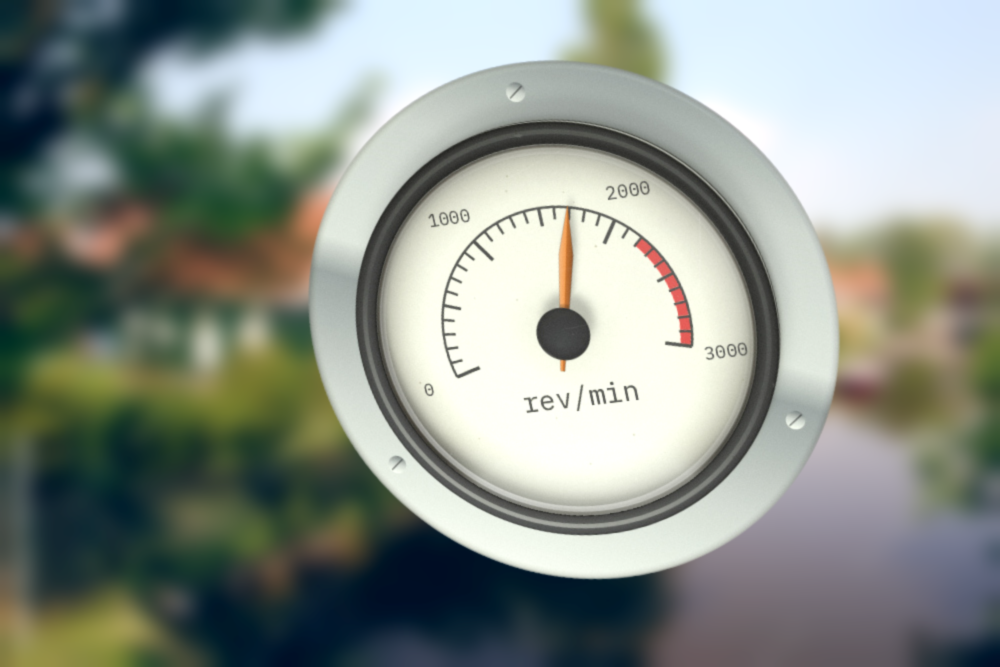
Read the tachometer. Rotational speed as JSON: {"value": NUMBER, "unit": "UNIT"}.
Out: {"value": 1700, "unit": "rpm"}
